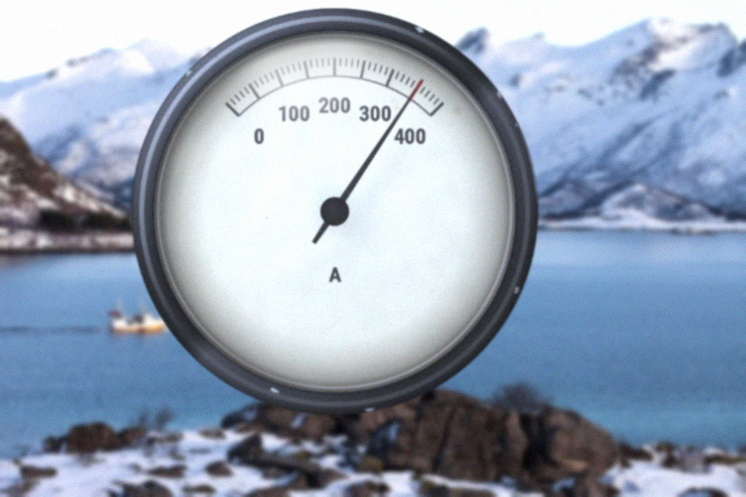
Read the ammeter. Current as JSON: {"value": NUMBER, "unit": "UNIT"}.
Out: {"value": 350, "unit": "A"}
